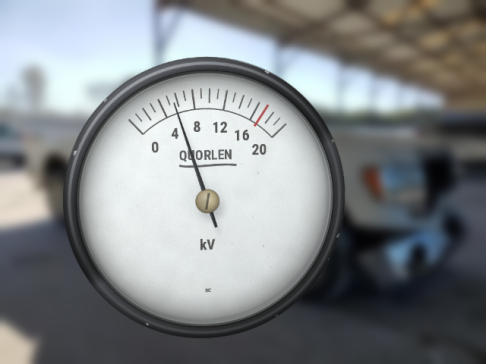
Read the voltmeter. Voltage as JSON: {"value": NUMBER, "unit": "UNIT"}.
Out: {"value": 5.5, "unit": "kV"}
